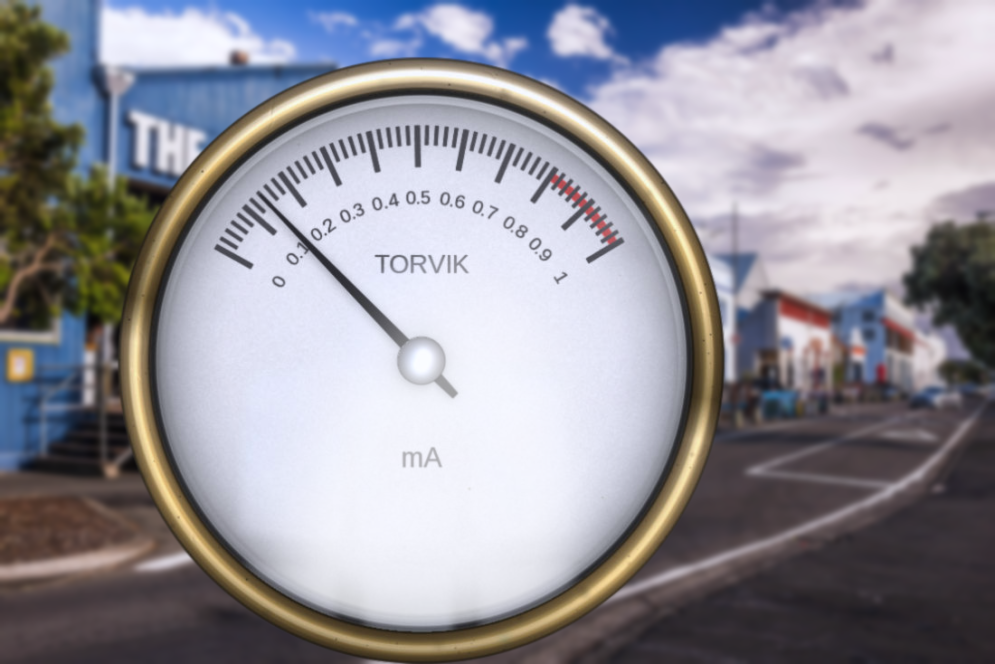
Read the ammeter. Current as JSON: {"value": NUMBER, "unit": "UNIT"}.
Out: {"value": 0.14, "unit": "mA"}
